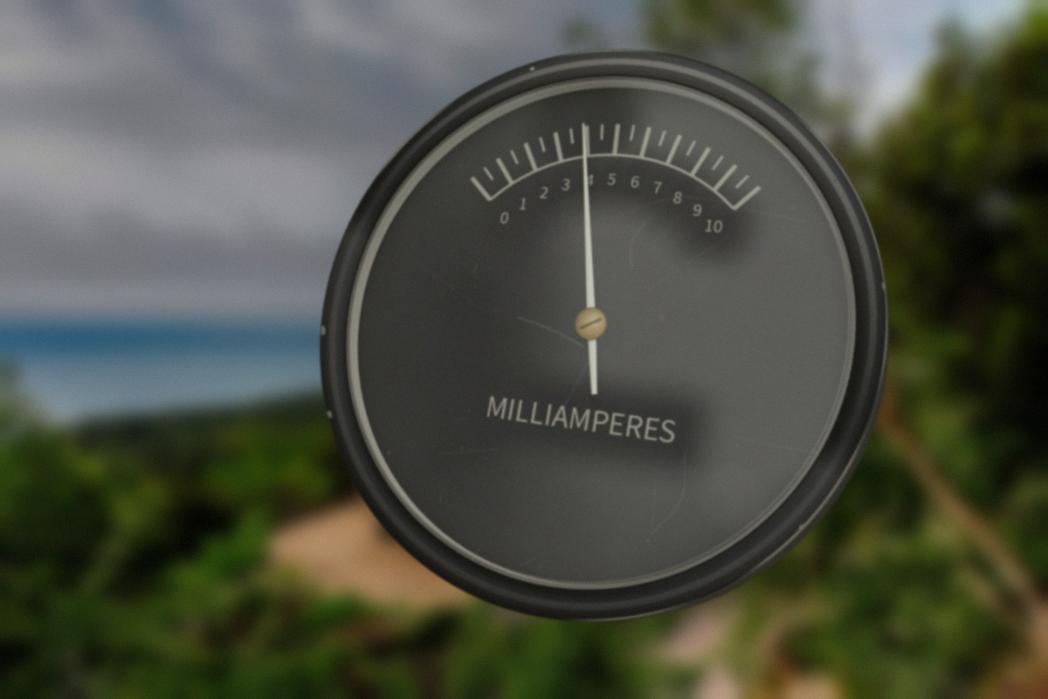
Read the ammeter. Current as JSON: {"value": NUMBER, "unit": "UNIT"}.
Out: {"value": 4, "unit": "mA"}
